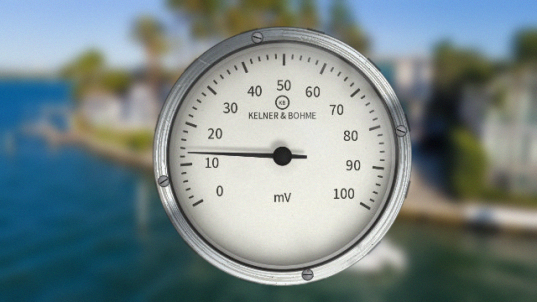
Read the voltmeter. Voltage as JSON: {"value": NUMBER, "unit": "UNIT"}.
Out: {"value": 13, "unit": "mV"}
